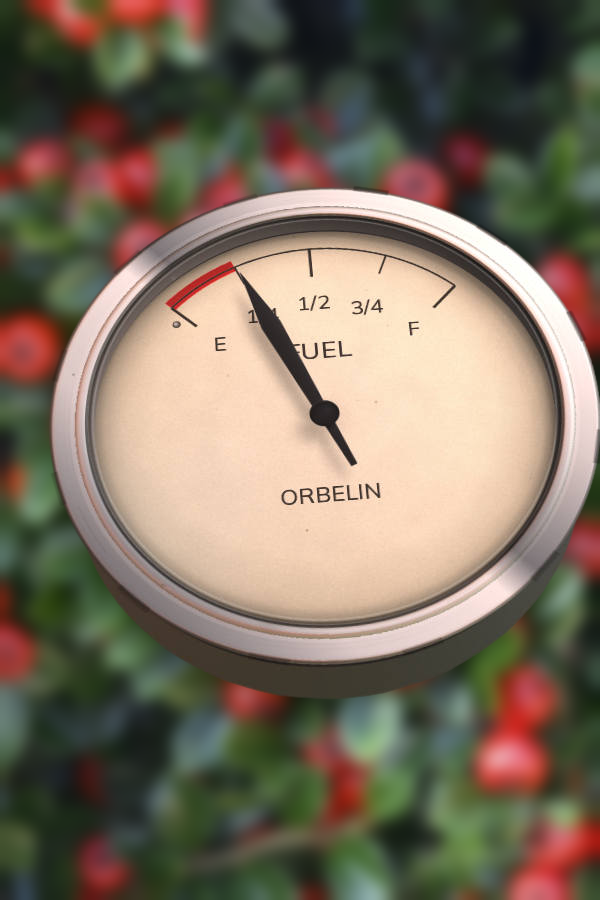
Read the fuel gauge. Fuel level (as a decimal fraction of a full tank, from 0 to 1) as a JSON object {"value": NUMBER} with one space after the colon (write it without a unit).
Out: {"value": 0.25}
